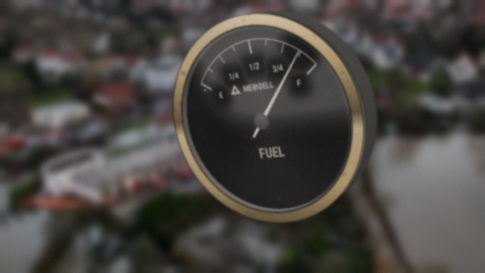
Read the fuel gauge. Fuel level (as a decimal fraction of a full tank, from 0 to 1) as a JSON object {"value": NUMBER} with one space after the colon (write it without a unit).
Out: {"value": 0.875}
